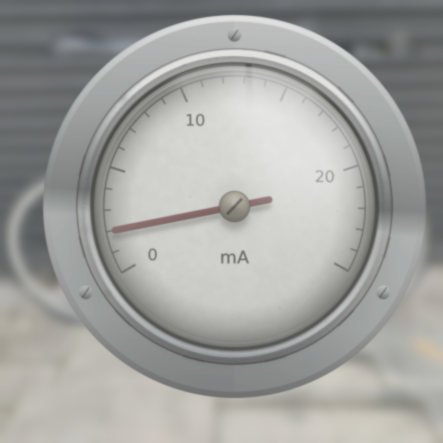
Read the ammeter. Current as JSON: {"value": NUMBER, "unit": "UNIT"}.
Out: {"value": 2, "unit": "mA"}
